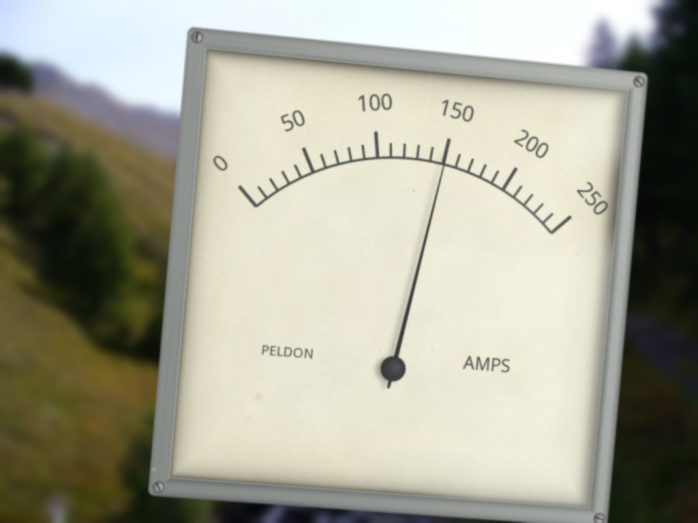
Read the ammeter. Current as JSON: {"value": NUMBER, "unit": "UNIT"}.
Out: {"value": 150, "unit": "A"}
